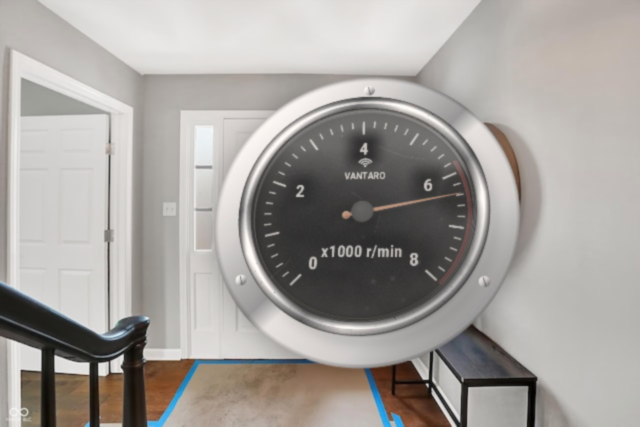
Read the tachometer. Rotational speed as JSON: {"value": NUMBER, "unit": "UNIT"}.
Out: {"value": 6400, "unit": "rpm"}
